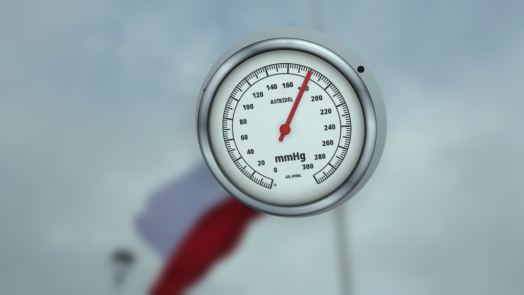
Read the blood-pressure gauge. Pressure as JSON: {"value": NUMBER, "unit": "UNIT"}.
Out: {"value": 180, "unit": "mmHg"}
